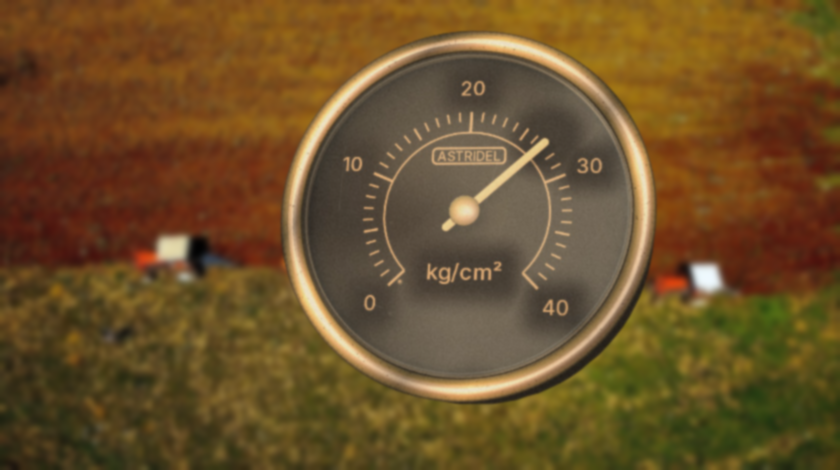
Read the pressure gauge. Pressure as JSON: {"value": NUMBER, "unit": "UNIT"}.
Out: {"value": 27, "unit": "kg/cm²"}
